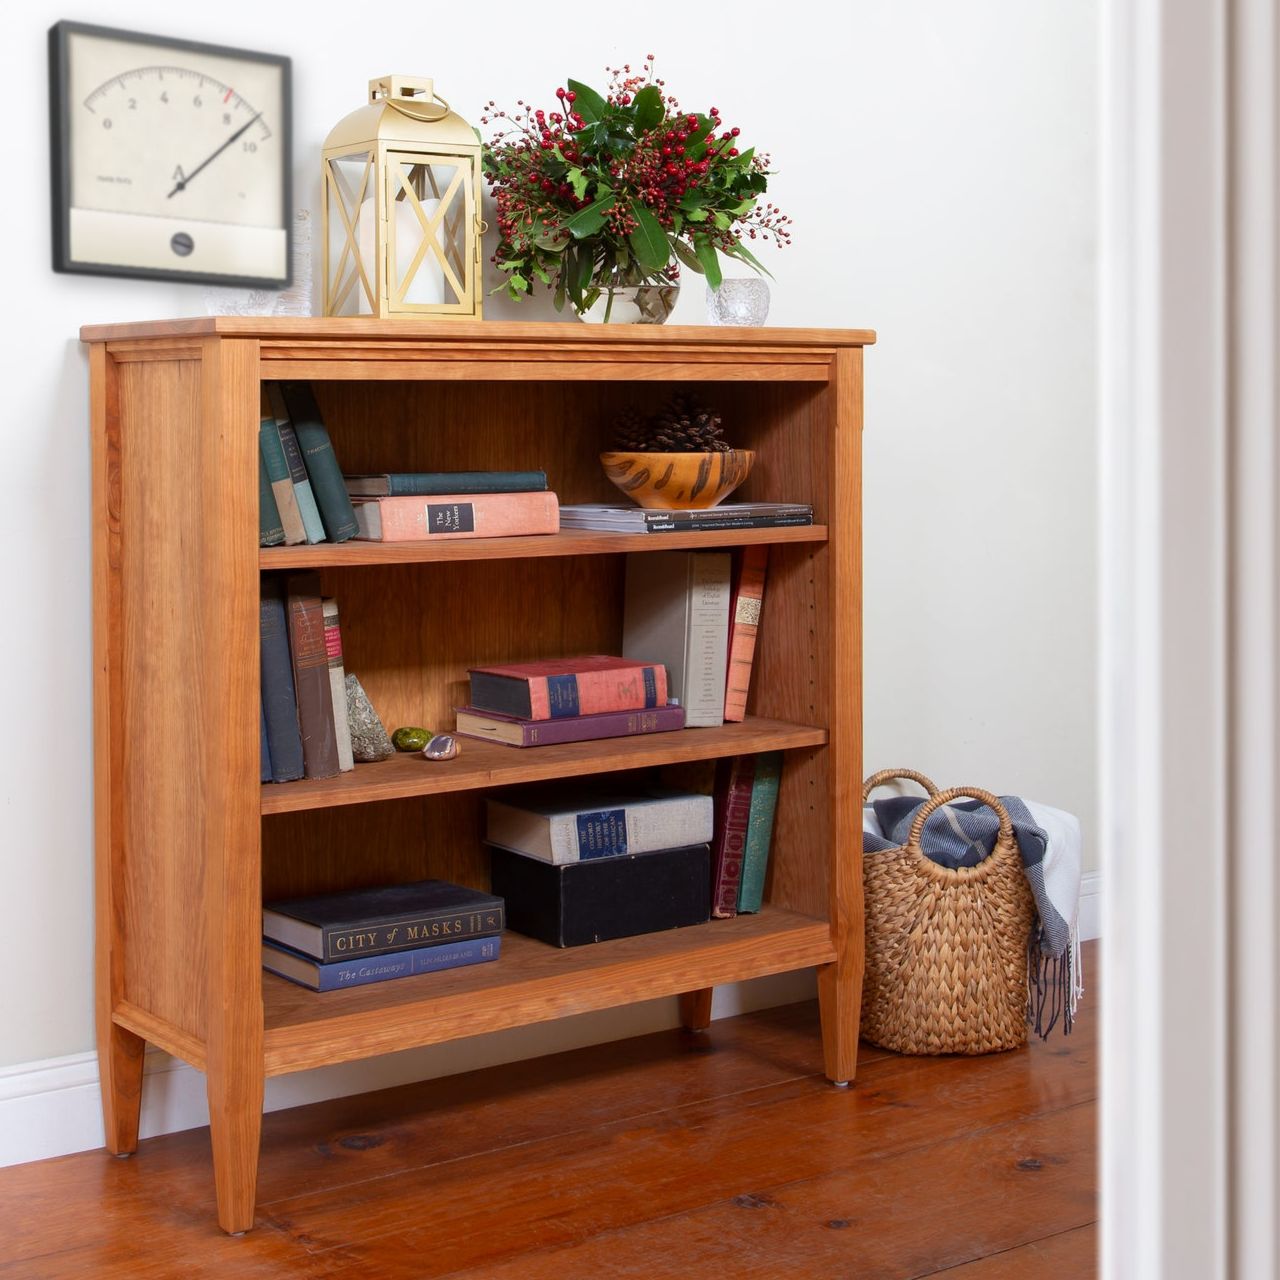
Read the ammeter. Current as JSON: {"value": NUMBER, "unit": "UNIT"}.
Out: {"value": 9, "unit": "A"}
